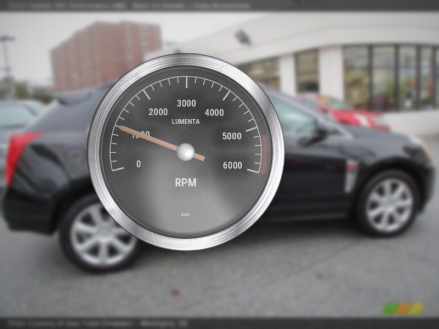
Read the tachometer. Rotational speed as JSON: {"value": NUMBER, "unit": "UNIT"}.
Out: {"value": 1000, "unit": "rpm"}
